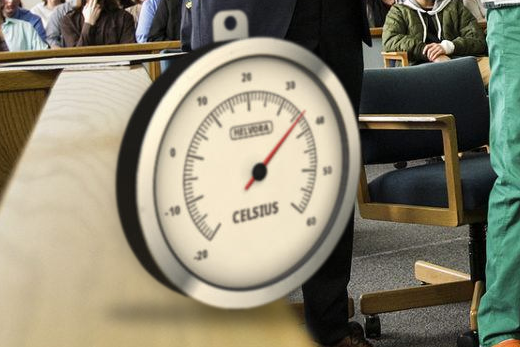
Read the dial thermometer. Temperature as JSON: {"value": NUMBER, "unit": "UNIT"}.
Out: {"value": 35, "unit": "°C"}
